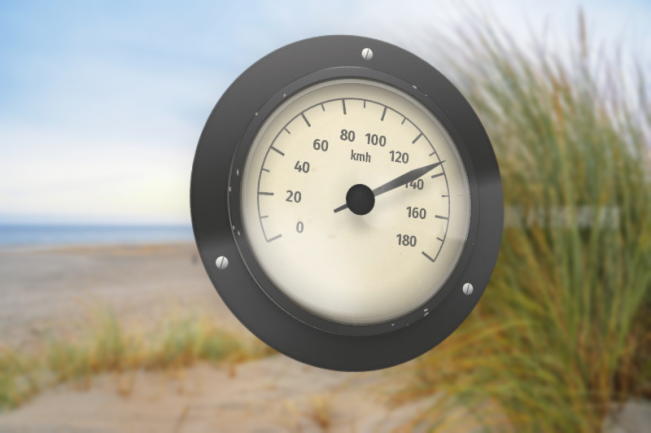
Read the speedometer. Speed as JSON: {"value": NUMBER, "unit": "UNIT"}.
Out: {"value": 135, "unit": "km/h"}
